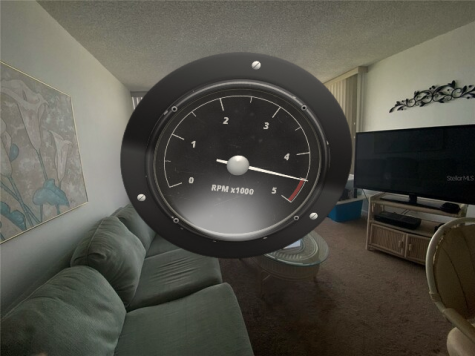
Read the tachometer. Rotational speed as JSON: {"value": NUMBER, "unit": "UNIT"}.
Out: {"value": 4500, "unit": "rpm"}
